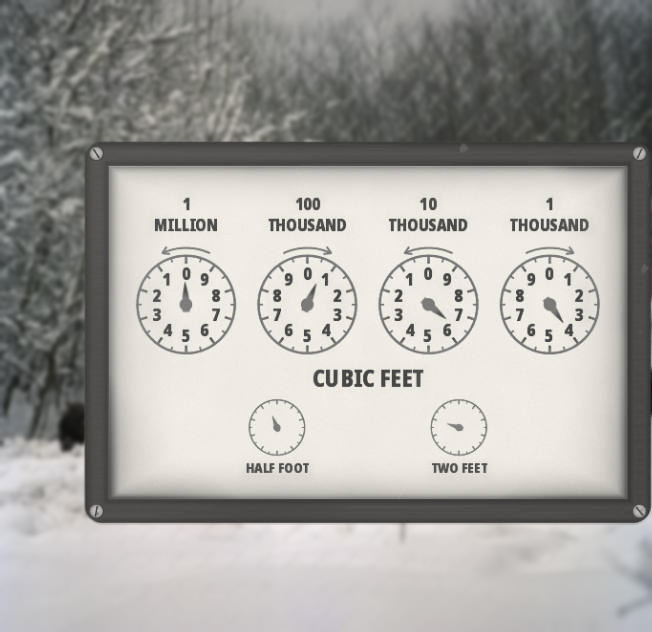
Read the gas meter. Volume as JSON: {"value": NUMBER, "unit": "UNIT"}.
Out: {"value": 6400, "unit": "ft³"}
